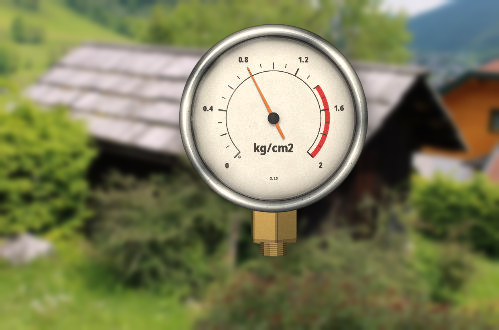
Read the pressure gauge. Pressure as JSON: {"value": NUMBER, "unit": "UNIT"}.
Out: {"value": 0.8, "unit": "kg/cm²"}
